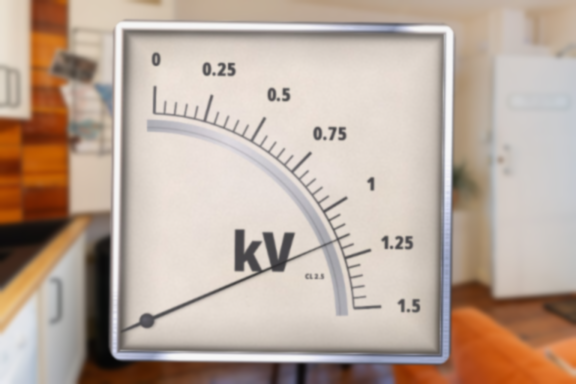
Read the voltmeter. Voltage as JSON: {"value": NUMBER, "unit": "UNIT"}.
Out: {"value": 1.15, "unit": "kV"}
